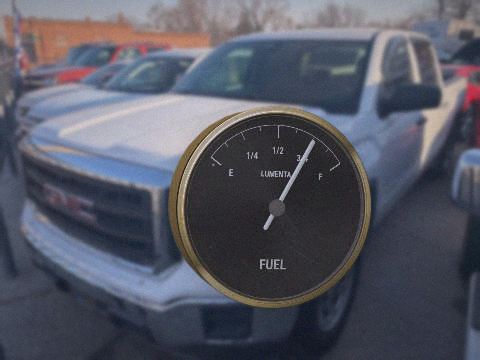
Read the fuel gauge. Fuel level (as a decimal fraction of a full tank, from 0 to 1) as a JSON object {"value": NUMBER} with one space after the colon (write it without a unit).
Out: {"value": 0.75}
